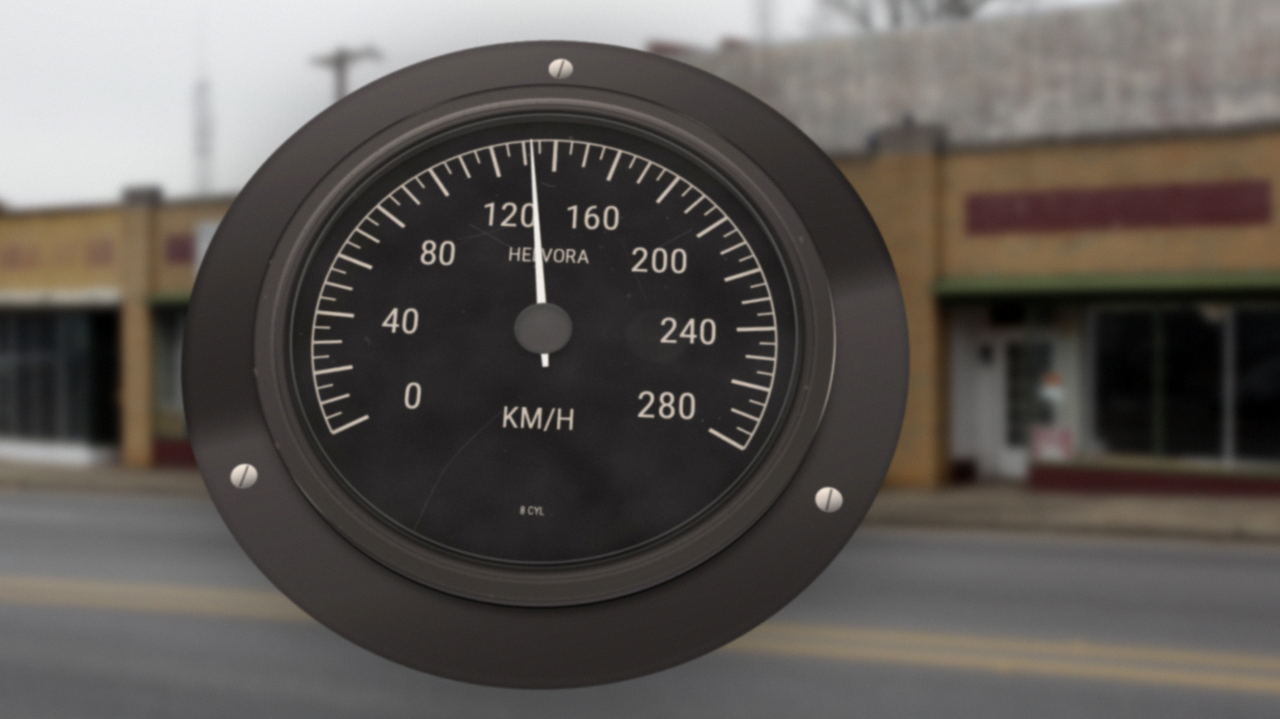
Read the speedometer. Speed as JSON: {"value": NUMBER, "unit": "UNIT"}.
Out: {"value": 132.5, "unit": "km/h"}
